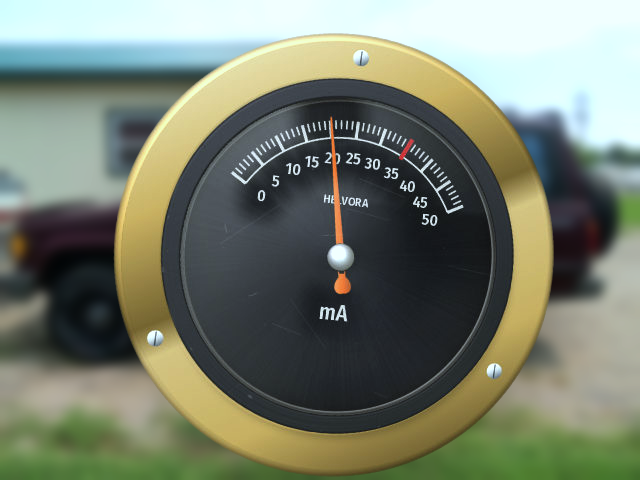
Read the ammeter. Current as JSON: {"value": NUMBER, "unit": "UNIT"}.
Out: {"value": 20, "unit": "mA"}
